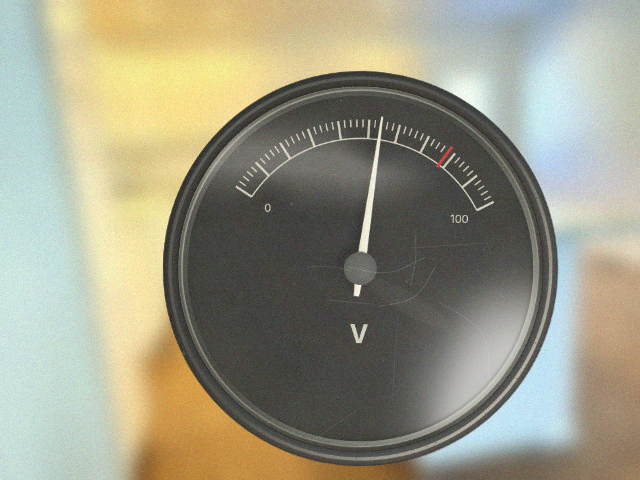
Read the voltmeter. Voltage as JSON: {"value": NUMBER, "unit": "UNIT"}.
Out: {"value": 54, "unit": "V"}
